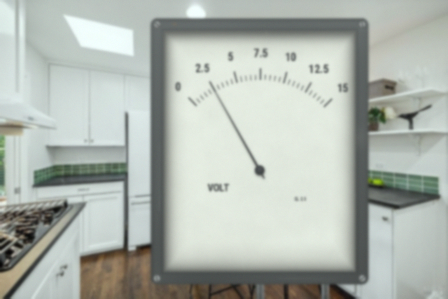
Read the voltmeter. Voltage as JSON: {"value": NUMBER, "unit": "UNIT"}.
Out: {"value": 2.5, "unit": "V"}
